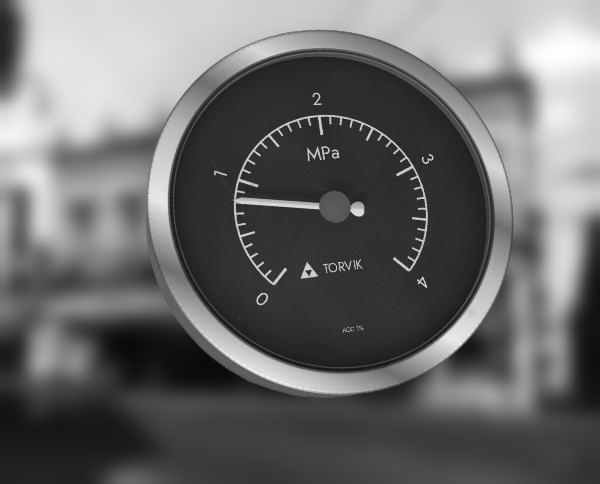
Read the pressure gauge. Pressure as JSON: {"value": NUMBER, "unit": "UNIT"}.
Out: {"value": 0.8, "unit": "MPa"}
